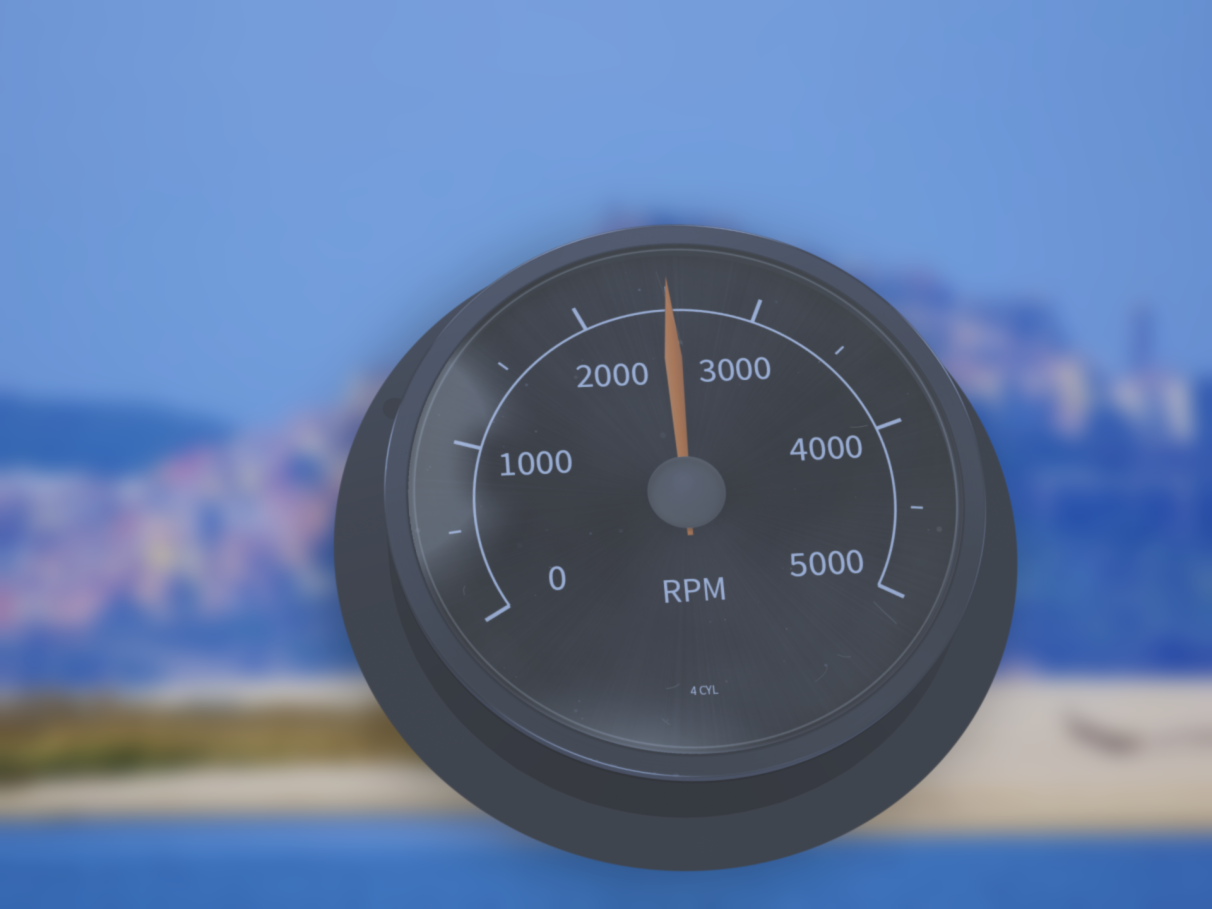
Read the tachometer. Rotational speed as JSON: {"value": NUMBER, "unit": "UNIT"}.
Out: {"value": 2500, "unit": "rpm"}
